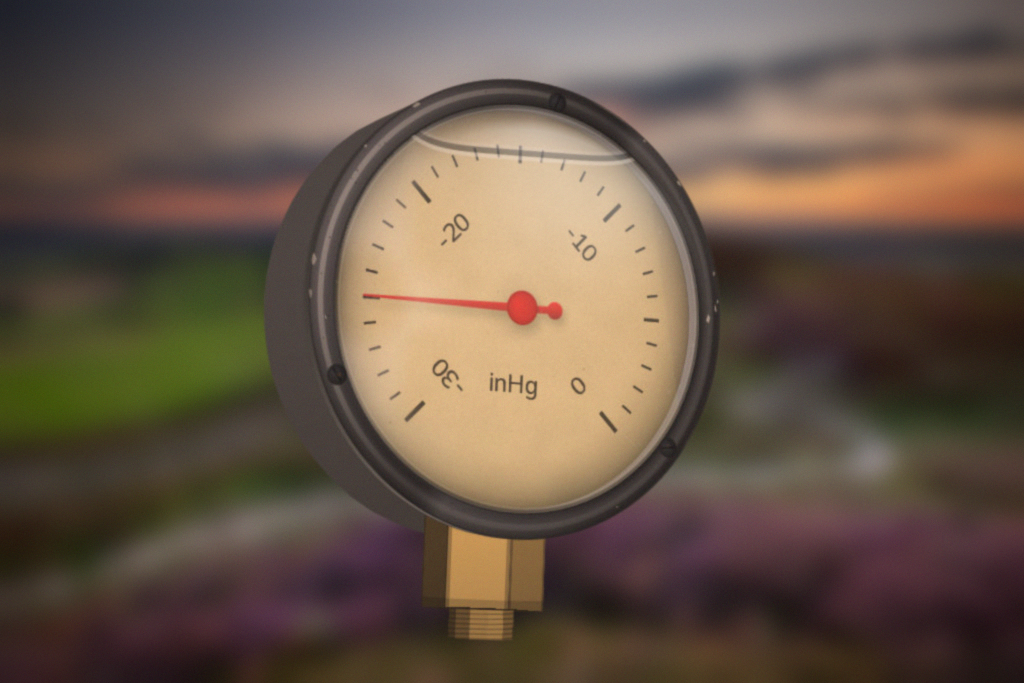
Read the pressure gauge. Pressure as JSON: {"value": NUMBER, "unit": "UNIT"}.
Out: {"value": -25, "unit": "inHg"}
